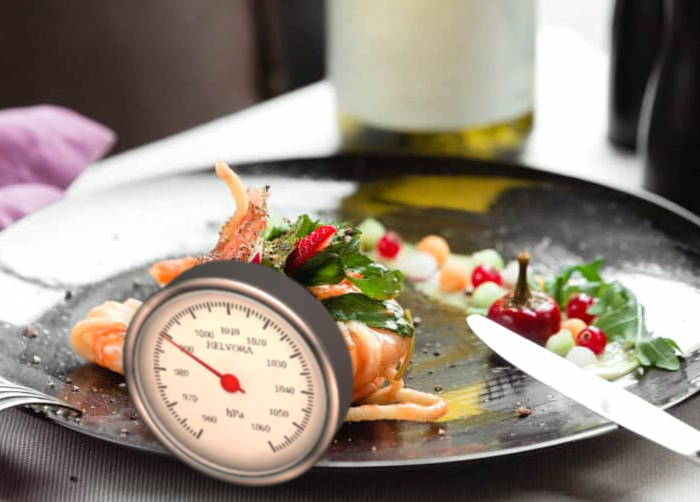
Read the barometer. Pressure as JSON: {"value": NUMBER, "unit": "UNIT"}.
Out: {"value": 990, "unit": "hPa"}
